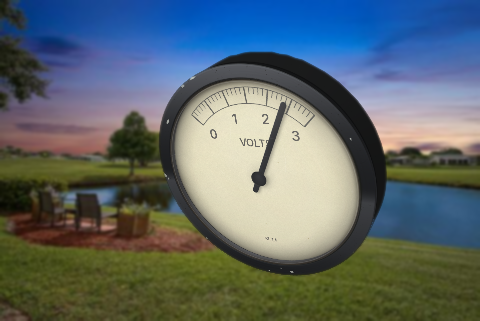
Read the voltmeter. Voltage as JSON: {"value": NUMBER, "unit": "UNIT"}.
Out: {"value": 2.4, "unit": "V"}
